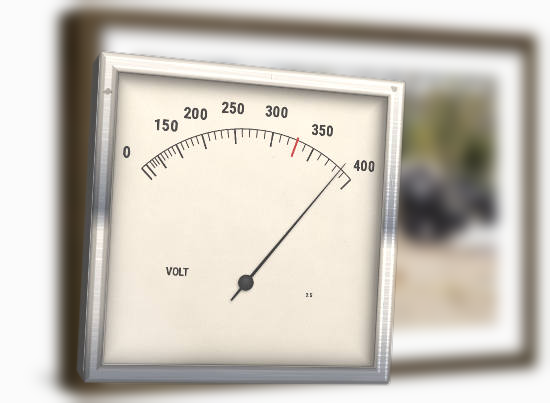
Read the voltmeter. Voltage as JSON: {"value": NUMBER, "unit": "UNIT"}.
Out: {"value": 385, "unit": "V"}
